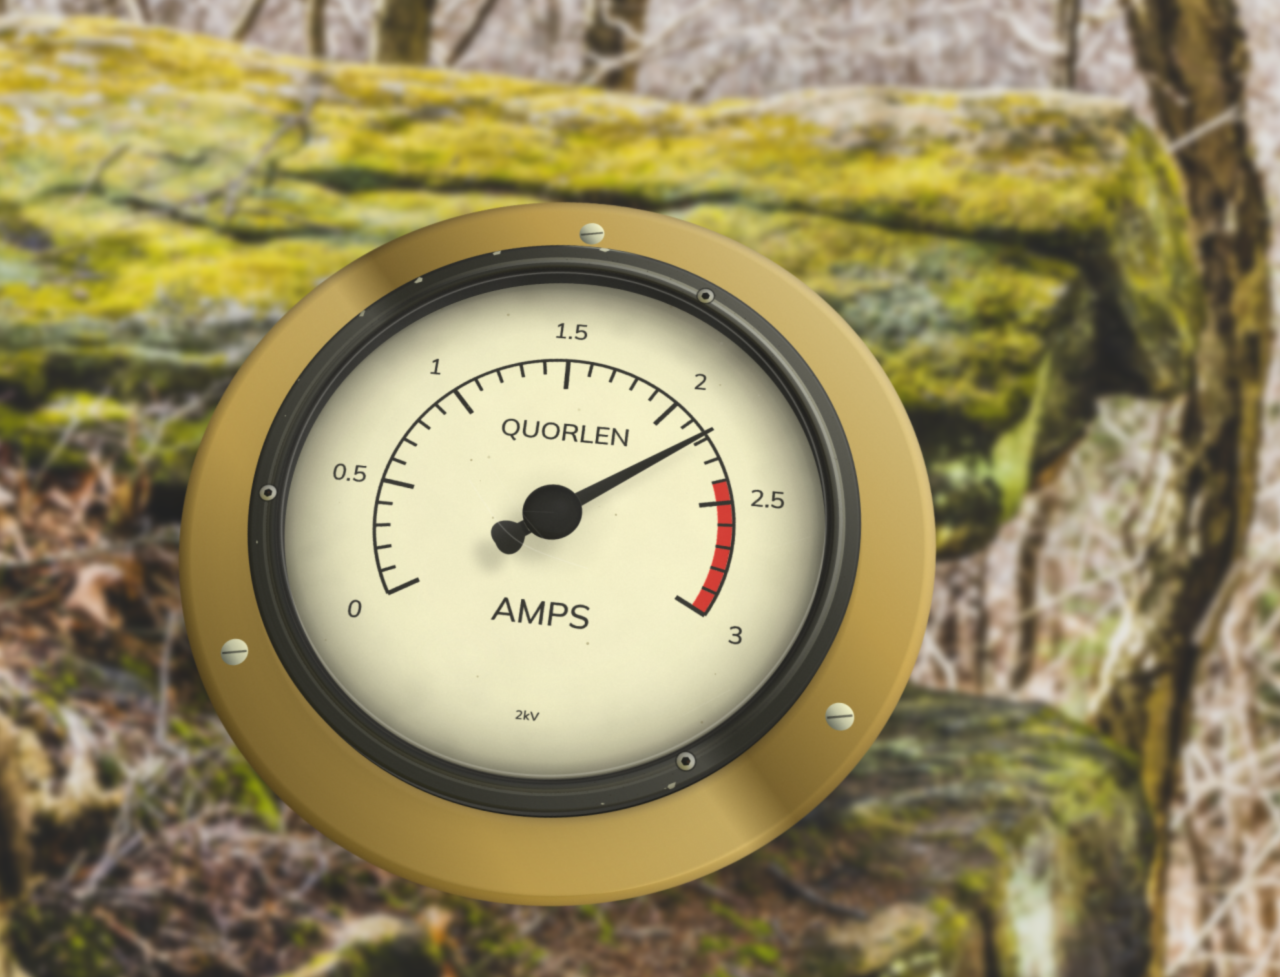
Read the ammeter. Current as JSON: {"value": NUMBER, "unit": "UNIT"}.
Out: {"value": 2.2, "unit": "A"}
